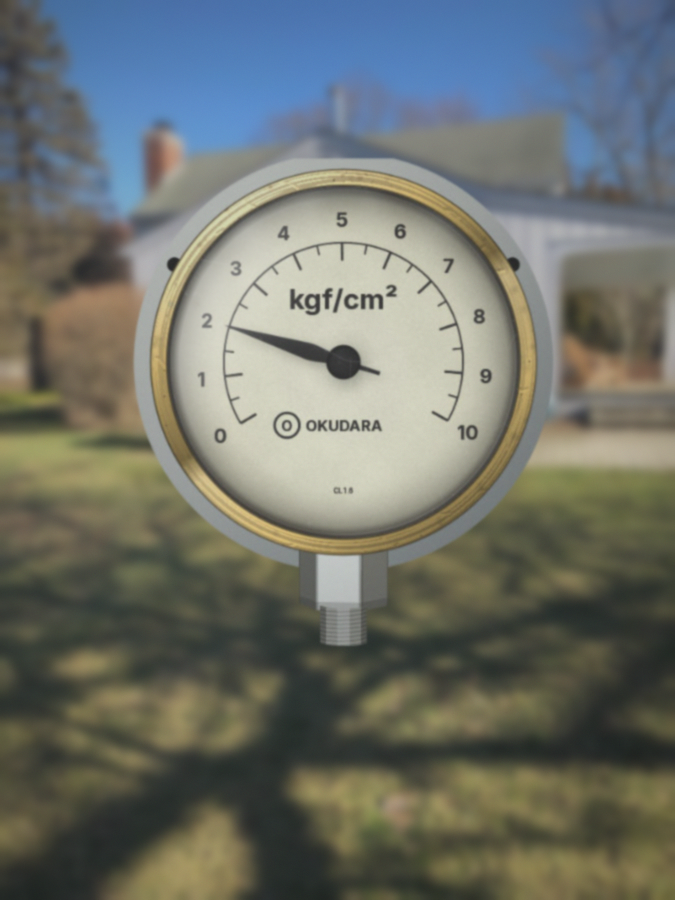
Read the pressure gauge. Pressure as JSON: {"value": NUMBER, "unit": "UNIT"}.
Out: {"value": 2, "unit": "kg/cm²"}
